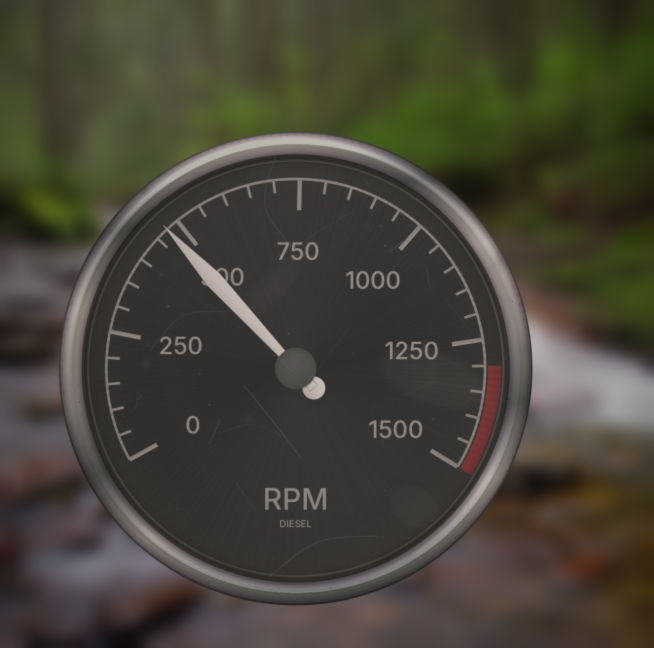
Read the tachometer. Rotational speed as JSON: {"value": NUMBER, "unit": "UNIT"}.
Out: {"value": 475, "unit": "rpm"}
